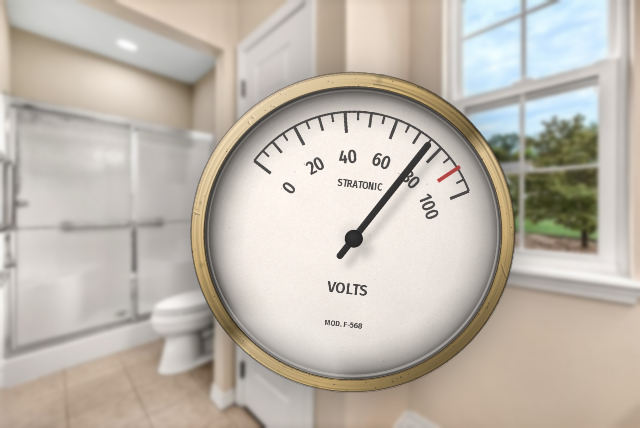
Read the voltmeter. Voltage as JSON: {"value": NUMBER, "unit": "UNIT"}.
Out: {"value": 75, "unit": "V"}
